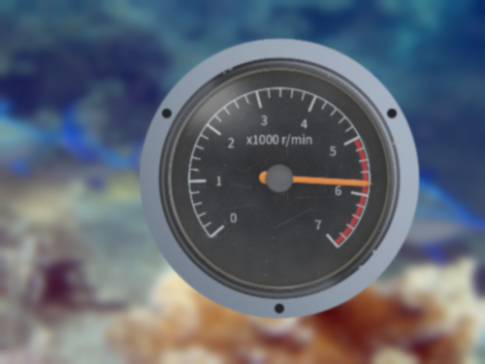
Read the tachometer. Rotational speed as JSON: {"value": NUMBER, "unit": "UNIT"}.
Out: {"value": 5800, "unit": "rpm"}
